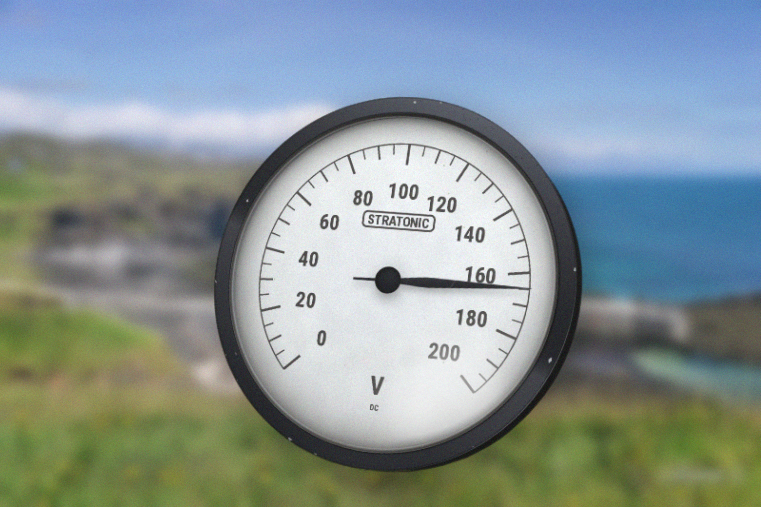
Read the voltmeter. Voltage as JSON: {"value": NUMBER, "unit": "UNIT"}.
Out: {"value": 165, "unit": "V"}
